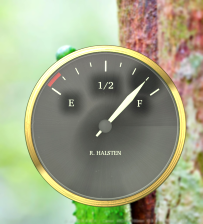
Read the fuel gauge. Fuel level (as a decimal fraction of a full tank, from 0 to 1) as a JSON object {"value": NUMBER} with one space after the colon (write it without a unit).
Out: {"value": 0.875}
